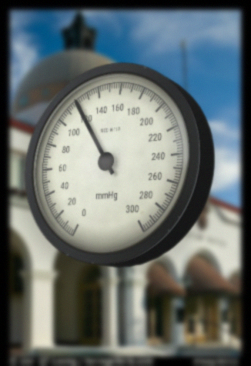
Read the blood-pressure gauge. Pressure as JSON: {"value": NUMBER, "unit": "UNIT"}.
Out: {"value": 120, "unit": "mmHg"}
